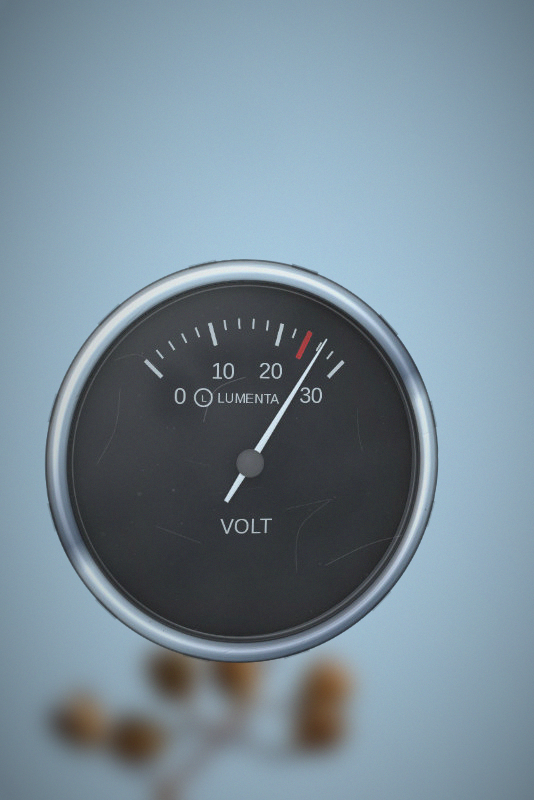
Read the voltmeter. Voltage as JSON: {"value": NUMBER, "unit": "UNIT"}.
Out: {"value": 26, "unit": "V"}
